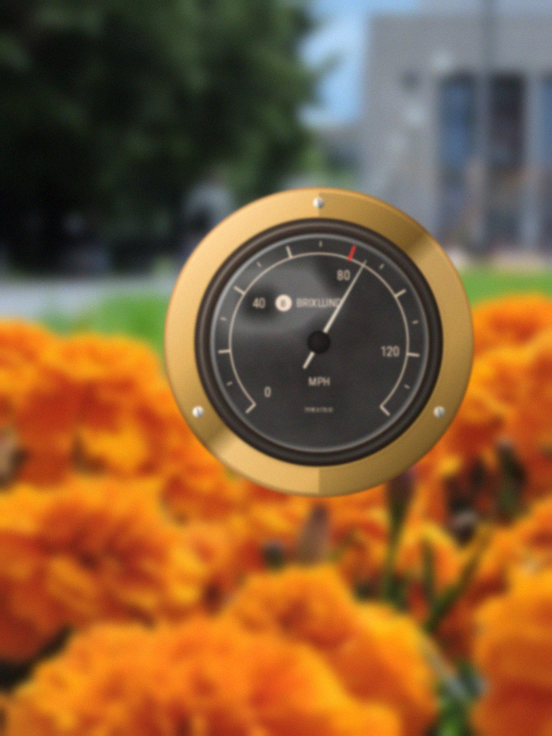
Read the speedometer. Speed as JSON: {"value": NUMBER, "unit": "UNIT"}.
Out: {"value": 85, "unit": "mph"}
